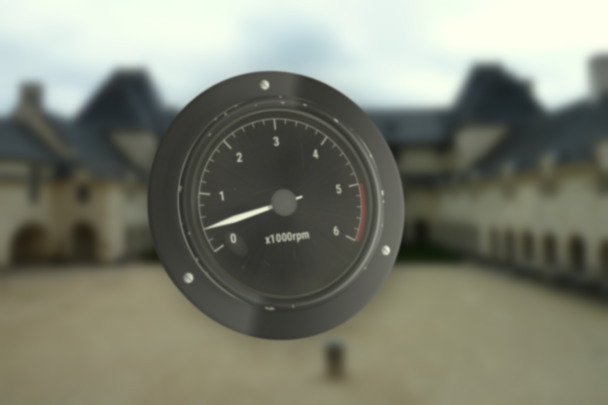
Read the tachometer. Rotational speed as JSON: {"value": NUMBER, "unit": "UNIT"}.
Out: {"value": 400, "unit": "rpm"}
